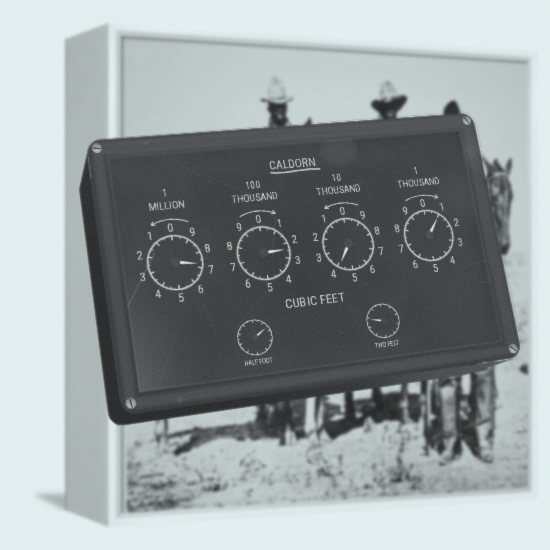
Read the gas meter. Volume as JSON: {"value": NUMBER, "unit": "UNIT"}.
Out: {"value": 724100, "unit": "ft³"}
